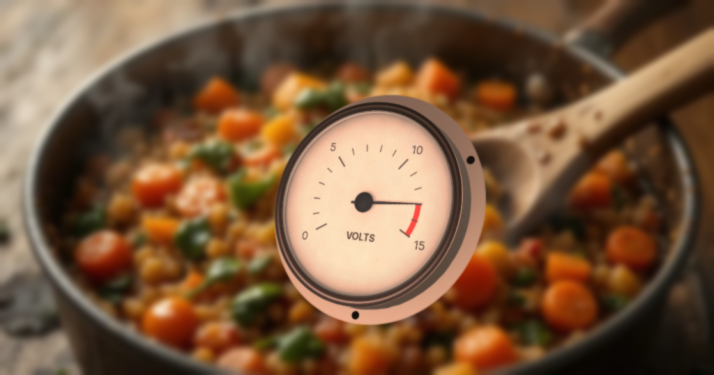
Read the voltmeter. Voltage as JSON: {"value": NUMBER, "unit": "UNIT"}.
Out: {"value": 13, "unit": "V"}
